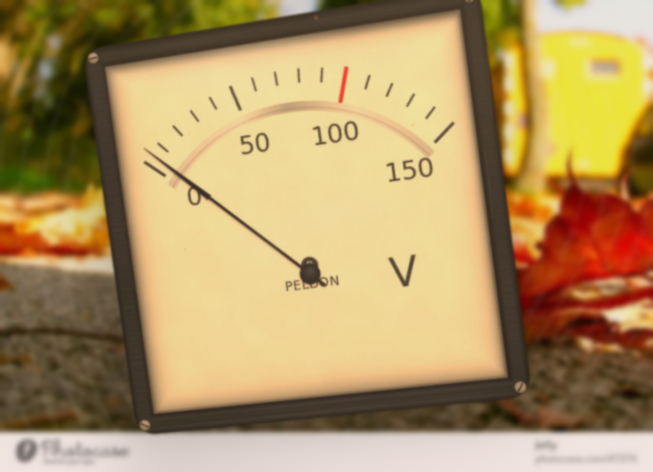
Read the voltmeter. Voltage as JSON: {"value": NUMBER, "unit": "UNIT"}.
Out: {"value": 5, "unit": "V"}
